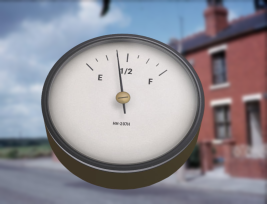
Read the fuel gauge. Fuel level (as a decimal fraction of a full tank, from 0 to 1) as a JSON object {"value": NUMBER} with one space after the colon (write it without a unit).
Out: {"value": 0.375}
